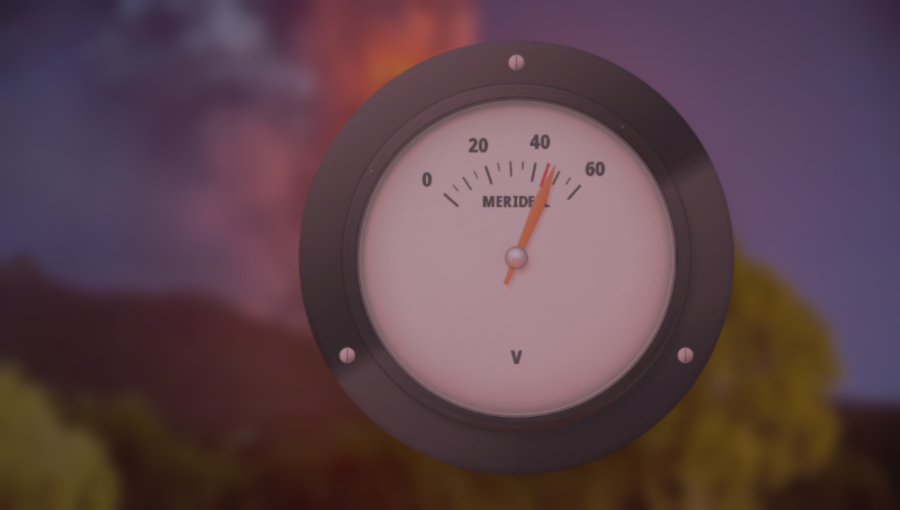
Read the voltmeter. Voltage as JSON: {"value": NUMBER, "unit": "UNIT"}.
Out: {"value": 47.5, "unit": "V"}
